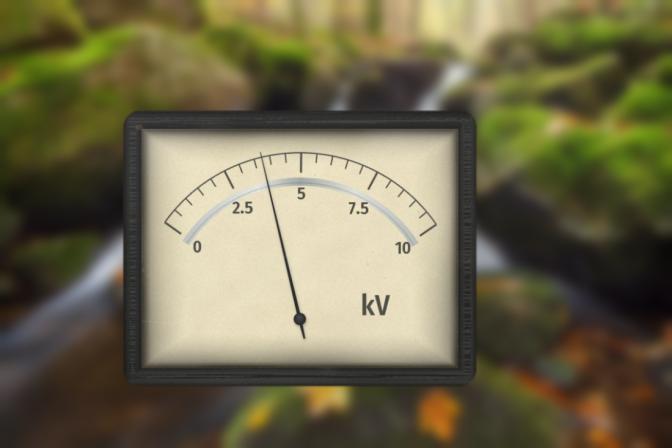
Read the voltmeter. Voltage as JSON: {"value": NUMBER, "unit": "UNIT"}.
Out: {"value": 3.75, "unit": "kV"}
